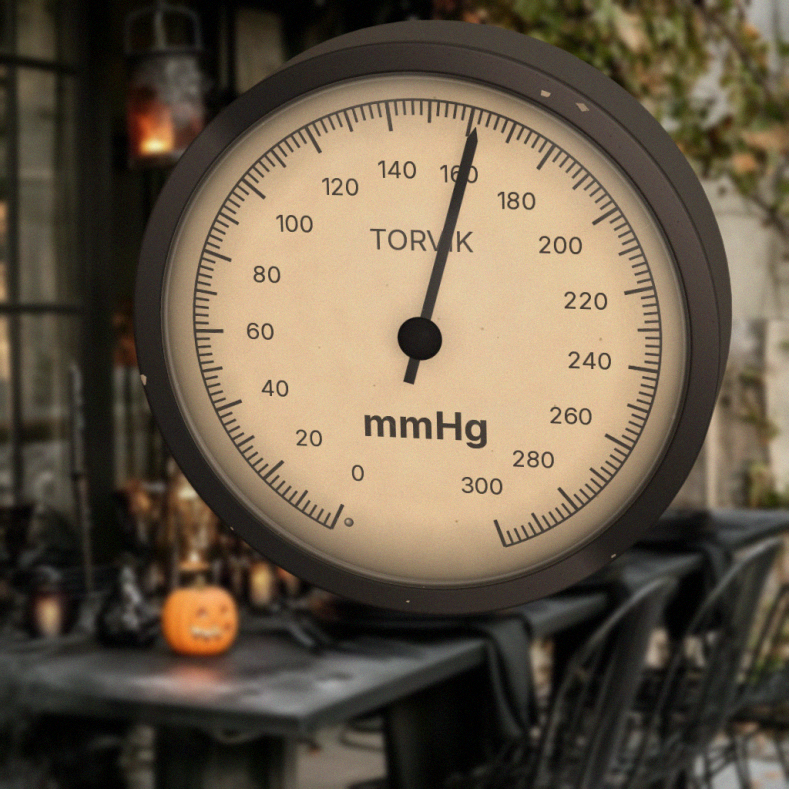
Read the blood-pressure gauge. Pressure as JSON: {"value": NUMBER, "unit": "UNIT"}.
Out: {"value": 162, "unit": "mmHg"}
